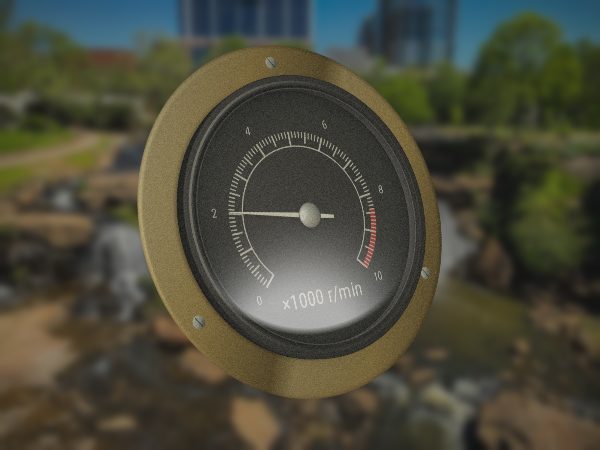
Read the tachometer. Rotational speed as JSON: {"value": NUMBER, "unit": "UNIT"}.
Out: {"value": 2000, "unit": "rpm"}
